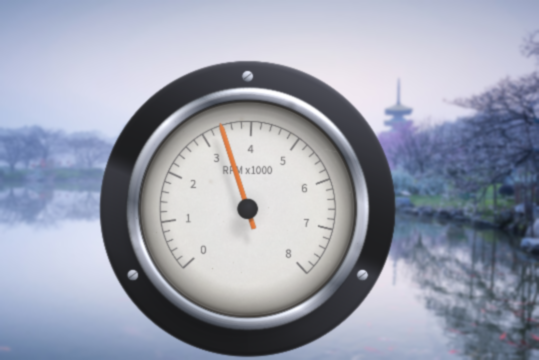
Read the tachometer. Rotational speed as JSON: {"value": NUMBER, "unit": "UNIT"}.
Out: {"value": 3400, "unit": "rpm"}
